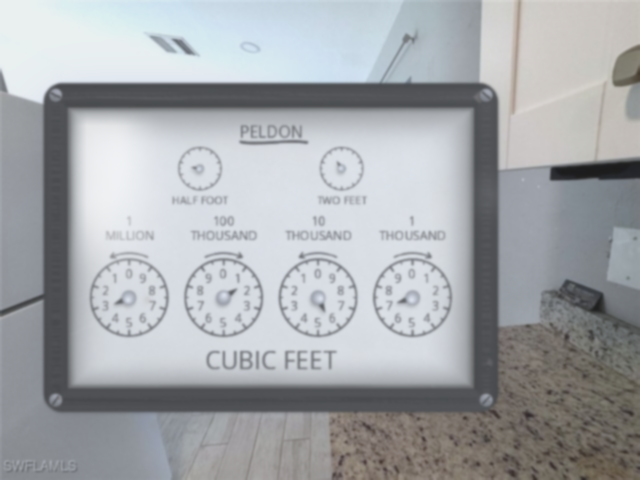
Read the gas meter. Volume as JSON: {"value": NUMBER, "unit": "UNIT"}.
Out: {"value": 315700, "unit": "ft³"}
